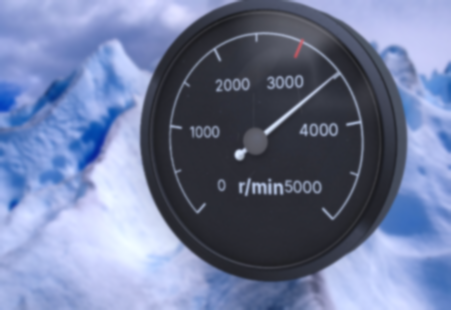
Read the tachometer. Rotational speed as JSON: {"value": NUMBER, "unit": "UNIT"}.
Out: {"value": 3500, "unit": "rpm"}
